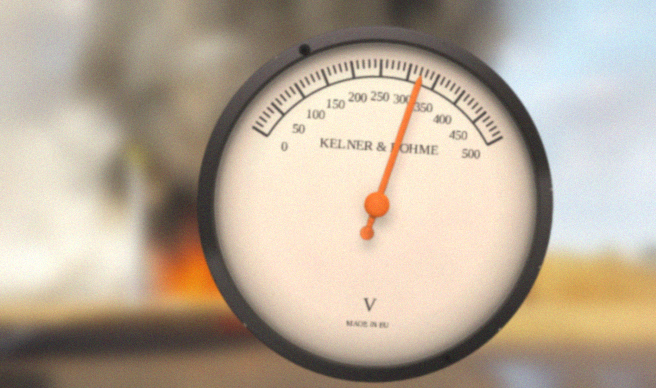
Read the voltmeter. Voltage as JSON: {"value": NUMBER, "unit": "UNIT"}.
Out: {"value": 320, "unit": "V"}
